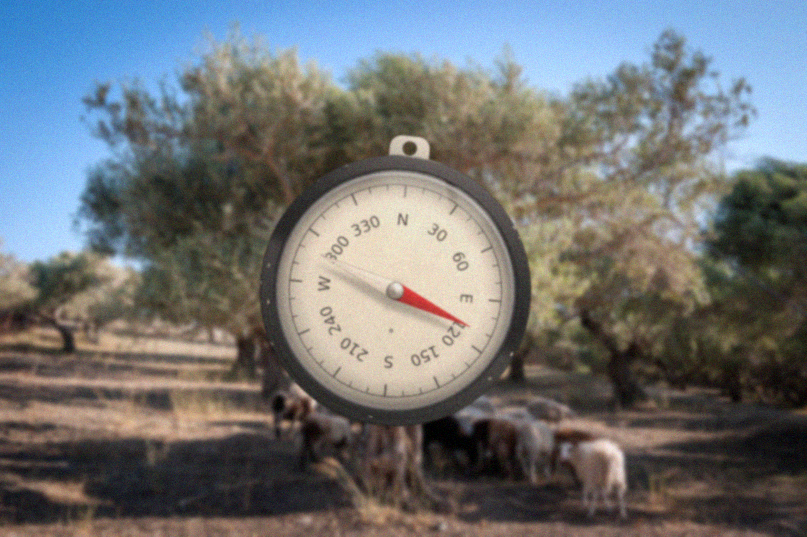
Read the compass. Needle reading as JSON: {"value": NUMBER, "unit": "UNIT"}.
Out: {"value": 110, "unit": "°"}
